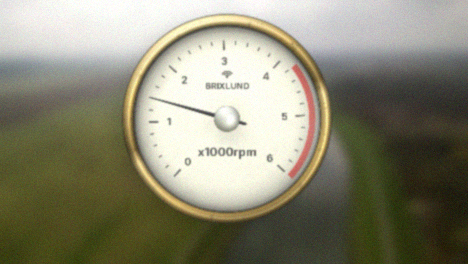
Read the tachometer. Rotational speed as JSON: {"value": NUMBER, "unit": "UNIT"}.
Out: {"value": 1400, "unit": "rpm"}
